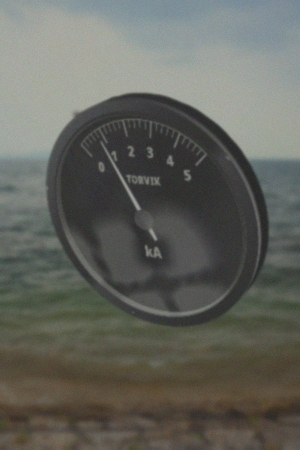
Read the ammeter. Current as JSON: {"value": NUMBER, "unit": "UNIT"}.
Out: {"value": 1, "unit": "kA"}
